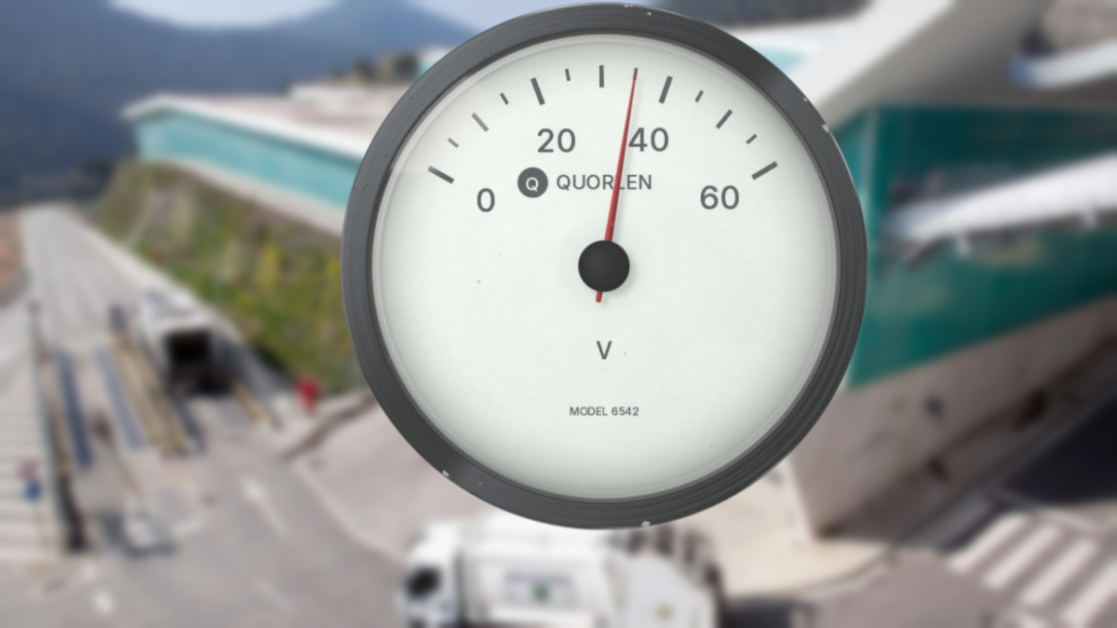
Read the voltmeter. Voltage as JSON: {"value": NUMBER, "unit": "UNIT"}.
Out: {"value": 35, "unit": "V"}
